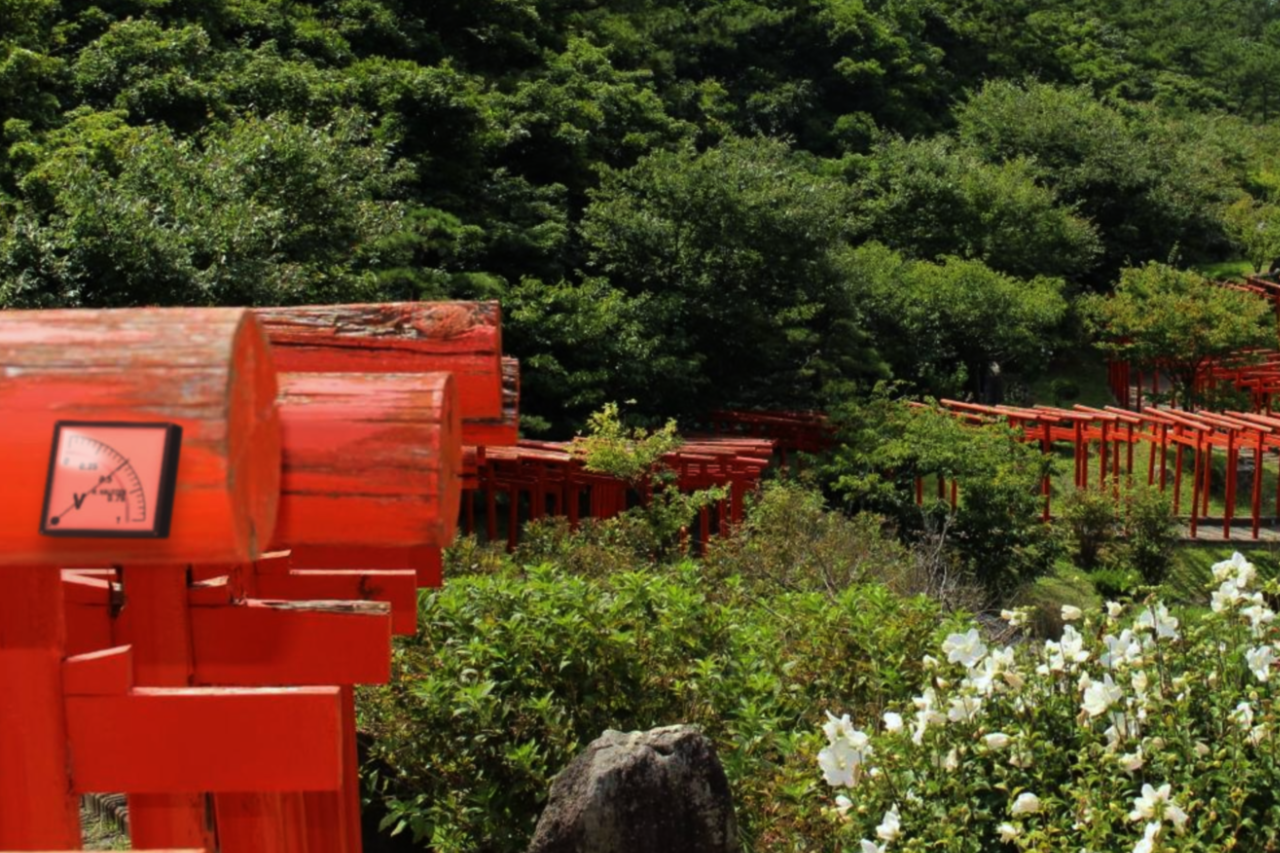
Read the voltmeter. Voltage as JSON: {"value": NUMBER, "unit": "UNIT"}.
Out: {"value": 0.5, "unit": "V"}
